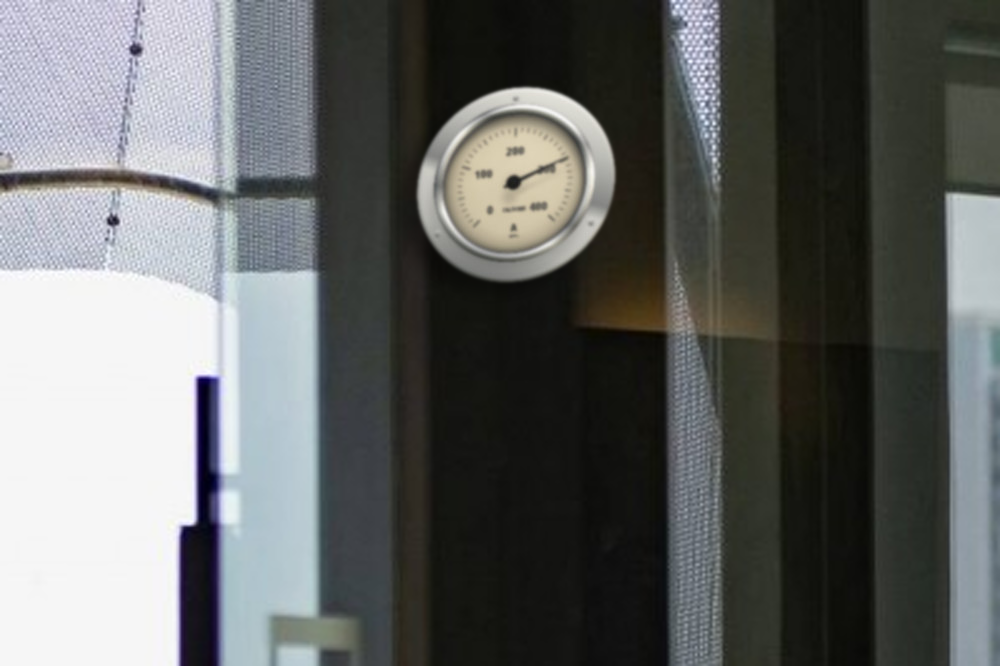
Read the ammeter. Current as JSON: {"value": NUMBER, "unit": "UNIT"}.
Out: {"value": 300, "unit": "A"}
